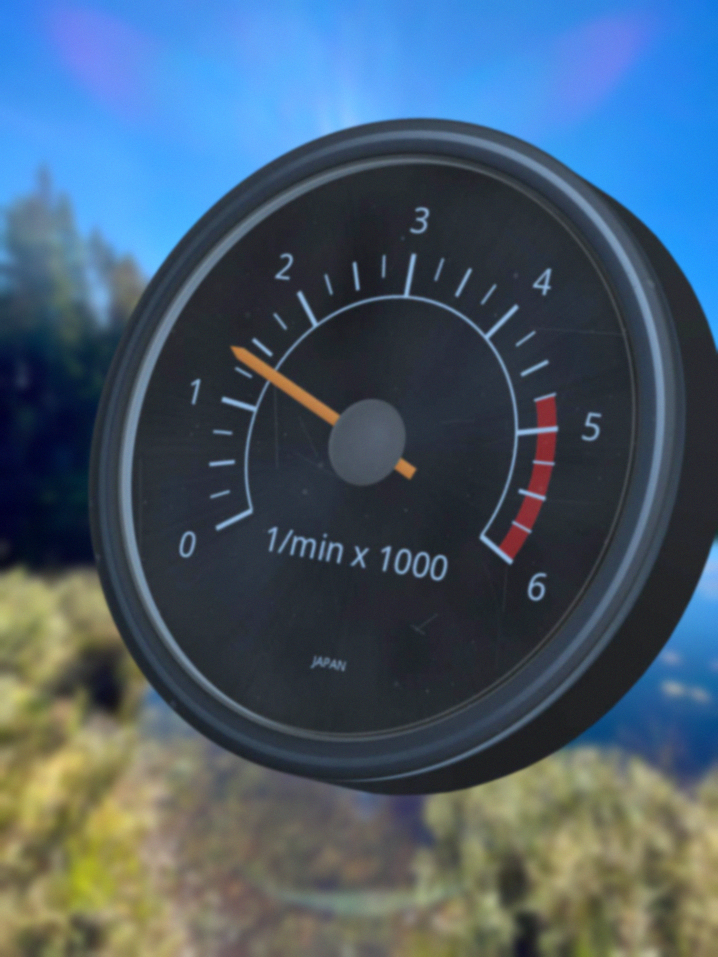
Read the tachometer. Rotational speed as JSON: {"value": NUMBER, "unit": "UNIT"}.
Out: {"value": 1375, "unit": "rpm"}
